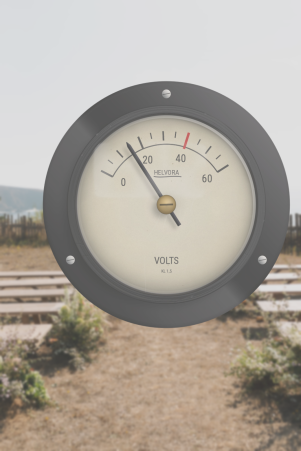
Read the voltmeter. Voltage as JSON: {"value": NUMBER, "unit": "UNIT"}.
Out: {"value": 15, "unit": "V"}
